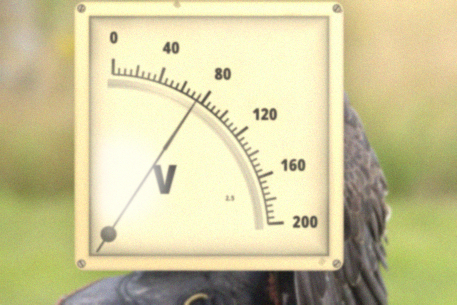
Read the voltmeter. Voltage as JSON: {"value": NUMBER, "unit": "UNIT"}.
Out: {"value": 75, "unit": "V"}
